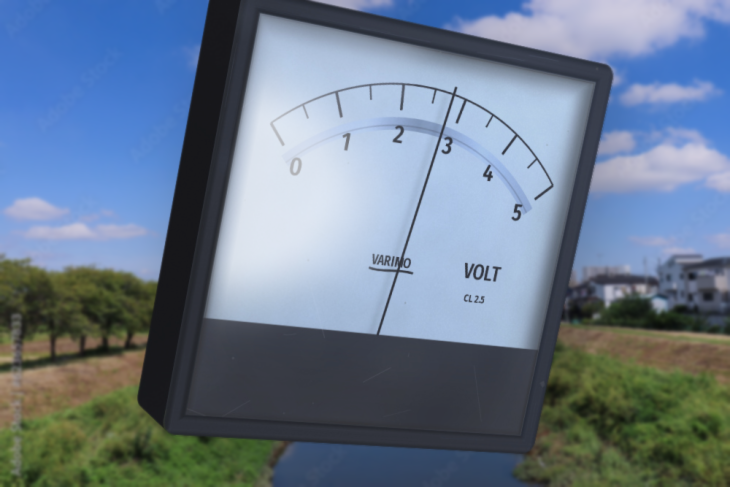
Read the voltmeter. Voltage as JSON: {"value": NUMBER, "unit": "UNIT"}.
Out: {"value": 2.75, "unit": "V"}
